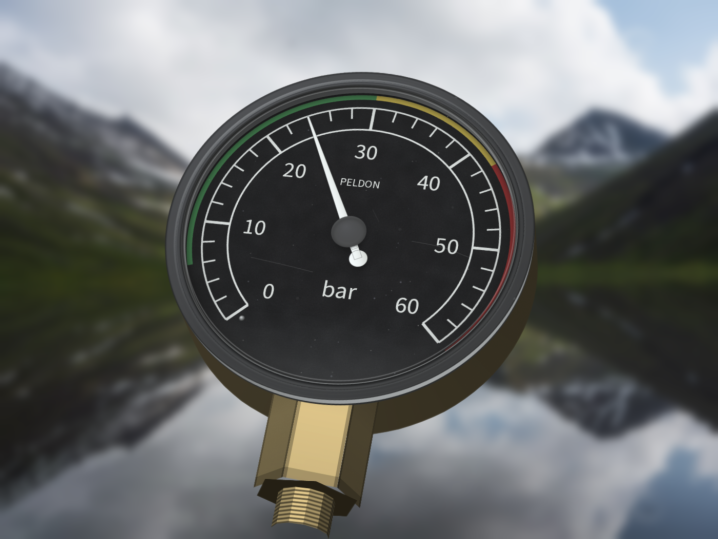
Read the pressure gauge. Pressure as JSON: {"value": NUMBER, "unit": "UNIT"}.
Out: {"value": 24, "unit": "bar"}
